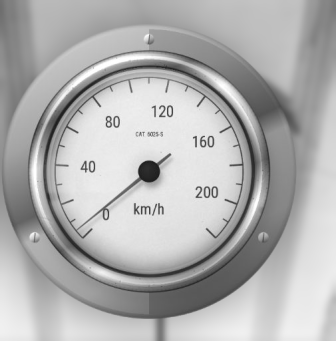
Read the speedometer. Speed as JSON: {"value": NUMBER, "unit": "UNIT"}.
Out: {"value": 5, "unit": "km/h"}
